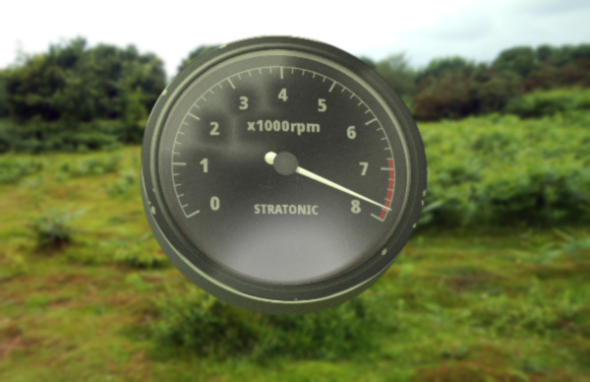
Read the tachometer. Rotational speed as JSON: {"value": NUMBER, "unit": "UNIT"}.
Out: {"value": 7800, "unit": "rpm"}
